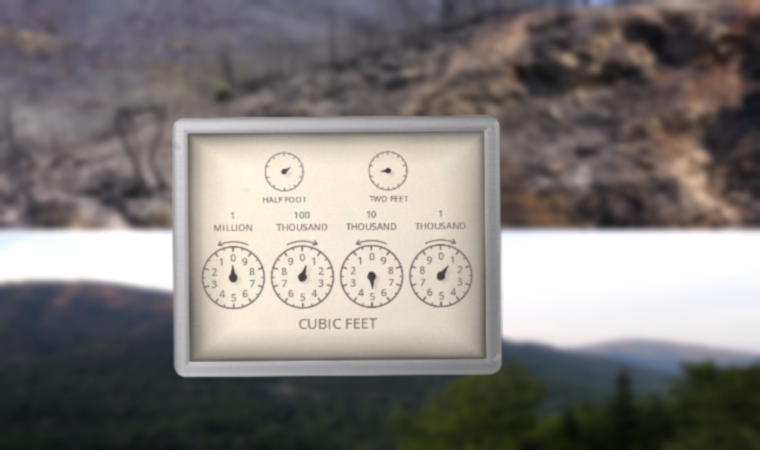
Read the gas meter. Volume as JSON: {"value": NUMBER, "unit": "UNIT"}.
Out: {"value": 5100, "unit": "ft³"}
